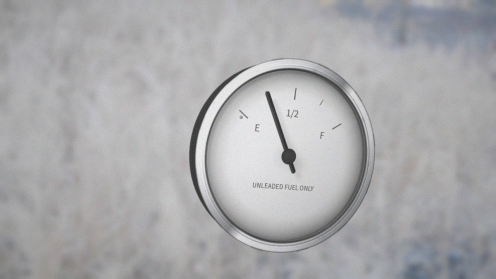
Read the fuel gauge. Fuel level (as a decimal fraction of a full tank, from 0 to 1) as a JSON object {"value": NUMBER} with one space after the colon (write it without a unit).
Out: {"value": 0.25}
